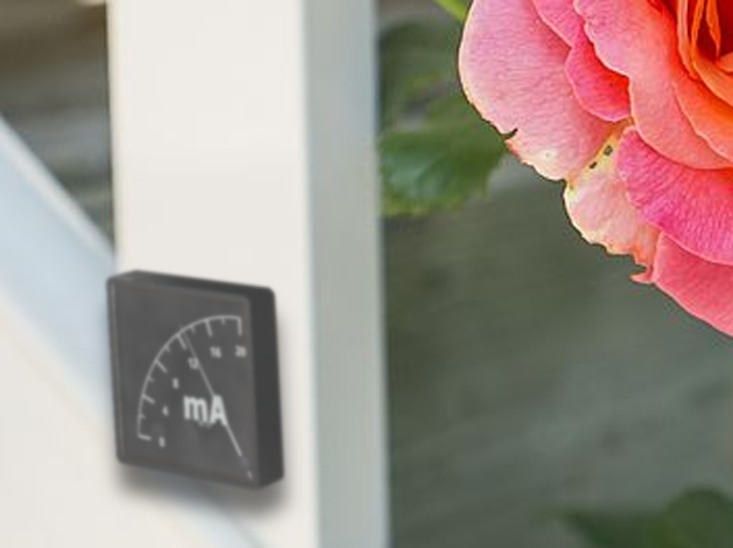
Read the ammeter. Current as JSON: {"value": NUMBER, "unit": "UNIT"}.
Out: {"value": 13, "unit": "mA"}
